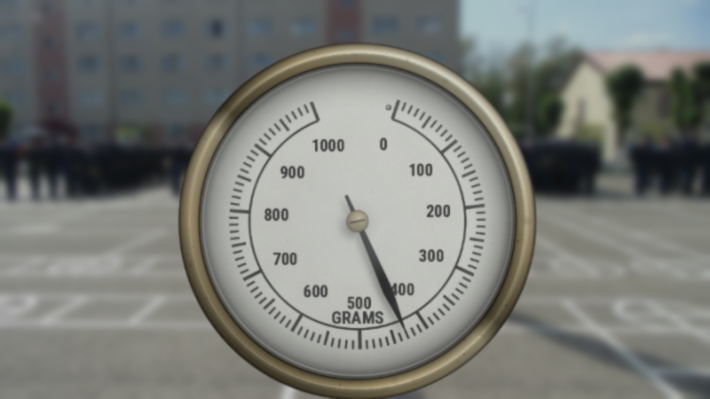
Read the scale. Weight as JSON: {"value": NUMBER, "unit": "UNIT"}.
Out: {"value": 430, "unit": "g"}
